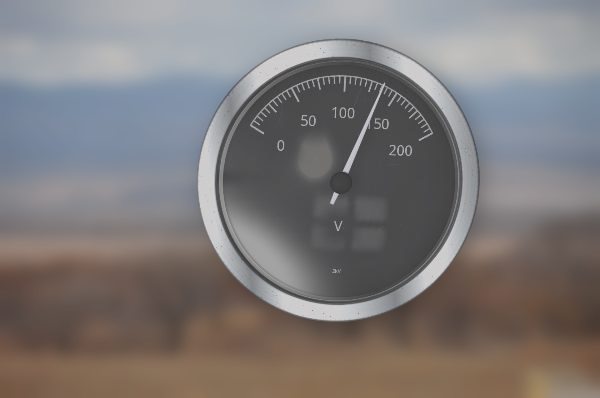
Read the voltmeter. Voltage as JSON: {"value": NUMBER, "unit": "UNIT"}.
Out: {"value": 135, "unit": "V"}
